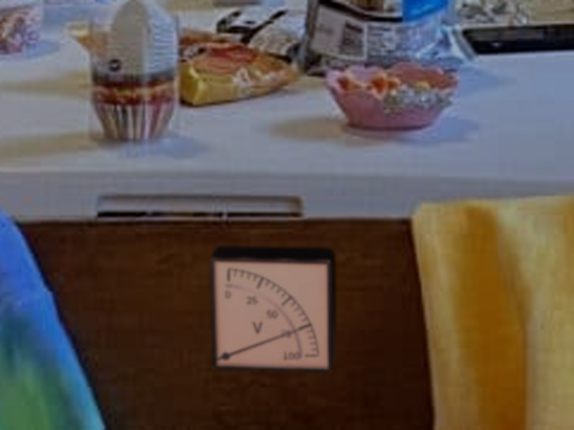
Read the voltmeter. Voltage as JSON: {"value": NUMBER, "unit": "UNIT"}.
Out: {"value": 75, "unit": "V"}
